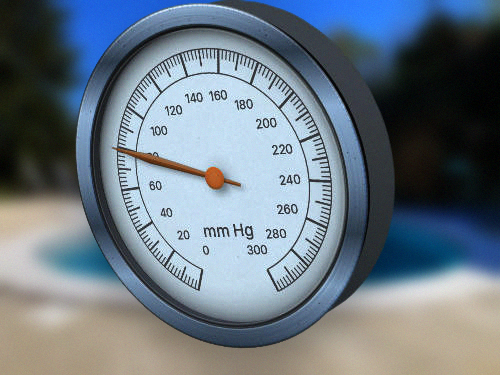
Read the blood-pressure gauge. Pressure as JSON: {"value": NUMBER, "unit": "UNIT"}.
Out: {"value": 80, "unit": "mmHg"}
